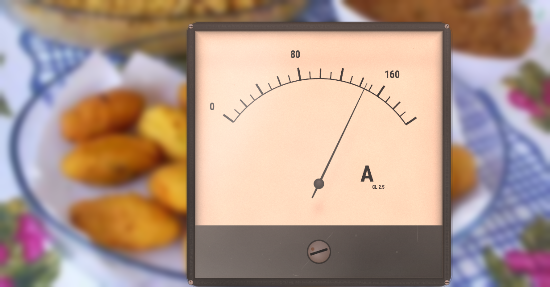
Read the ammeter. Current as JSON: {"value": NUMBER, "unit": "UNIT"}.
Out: {"value": 145, "unit": "A"}
